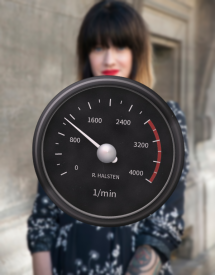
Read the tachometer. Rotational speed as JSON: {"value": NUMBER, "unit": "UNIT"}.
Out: {"value": 1100, "unit": "rpm"}
